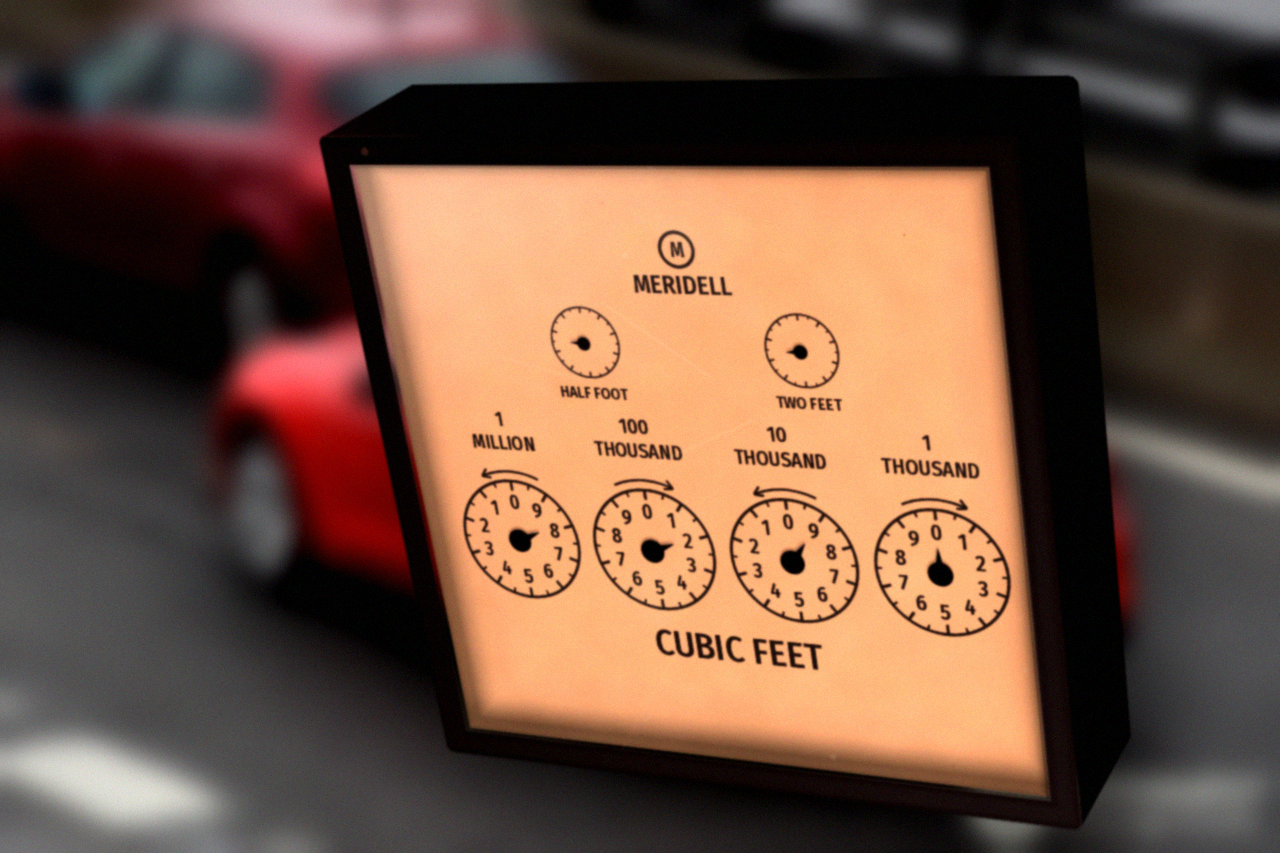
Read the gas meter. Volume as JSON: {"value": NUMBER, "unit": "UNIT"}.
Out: {"value": 819000, "unit": "ft³"}
